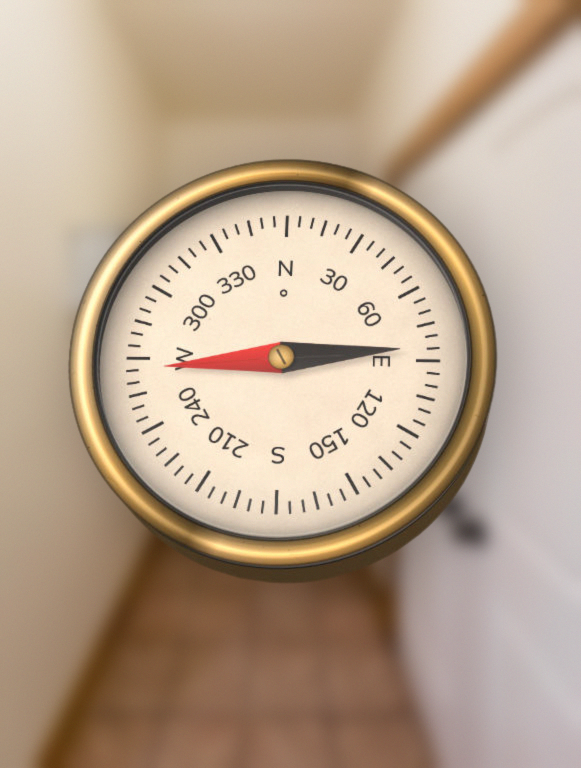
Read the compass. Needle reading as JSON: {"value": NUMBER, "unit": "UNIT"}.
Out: {"value": 265, "unit": "°"}
